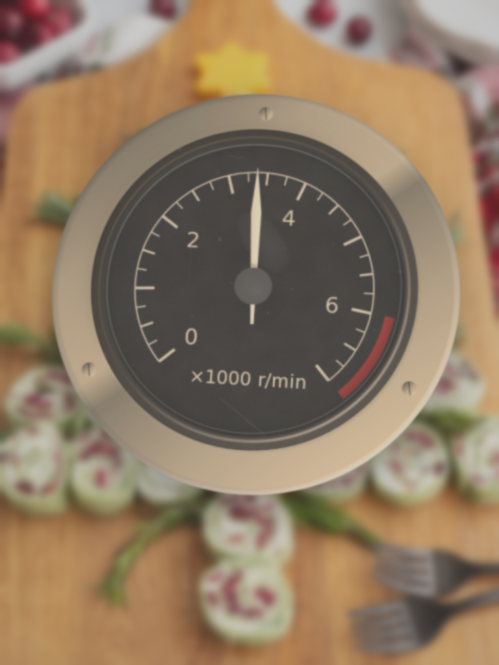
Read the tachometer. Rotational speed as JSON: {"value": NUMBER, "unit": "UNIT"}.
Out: {"value": 3375, "unit": "rpm"}
